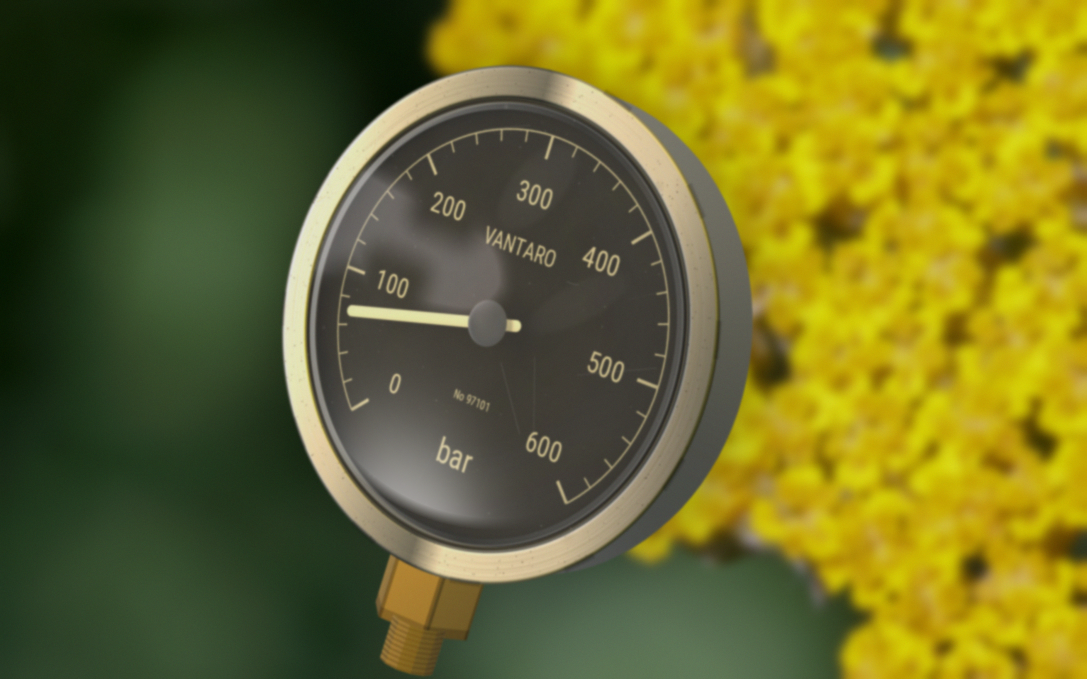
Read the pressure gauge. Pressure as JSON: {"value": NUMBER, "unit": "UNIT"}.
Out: {"value": 70, "unit": "bar"}
